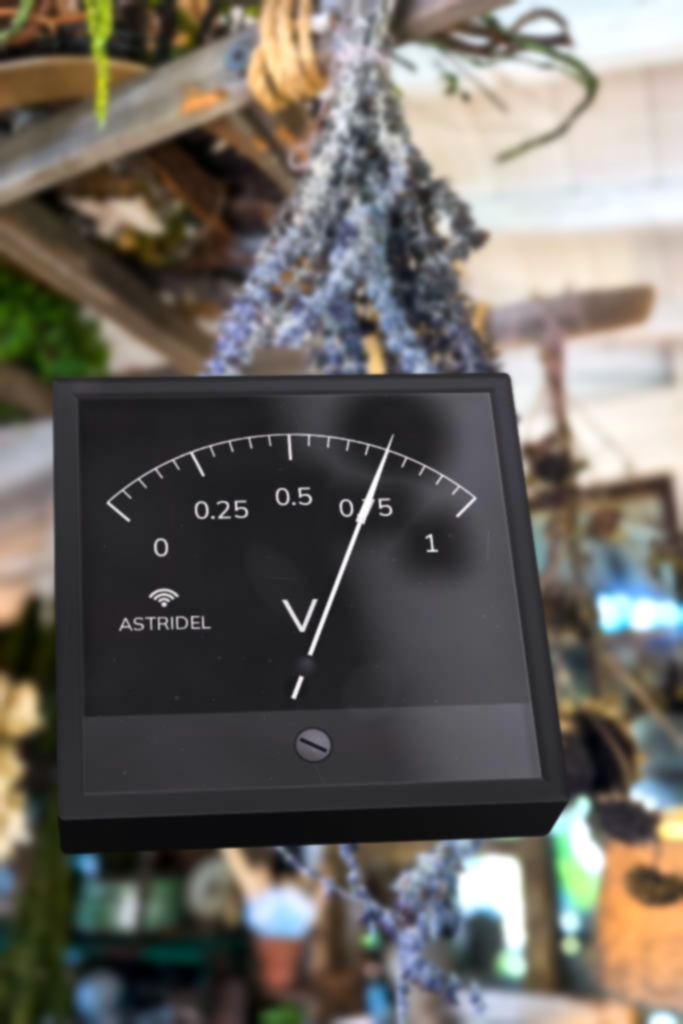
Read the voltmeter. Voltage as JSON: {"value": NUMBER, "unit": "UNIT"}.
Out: {"value": 0.75, "unit": "V"}
